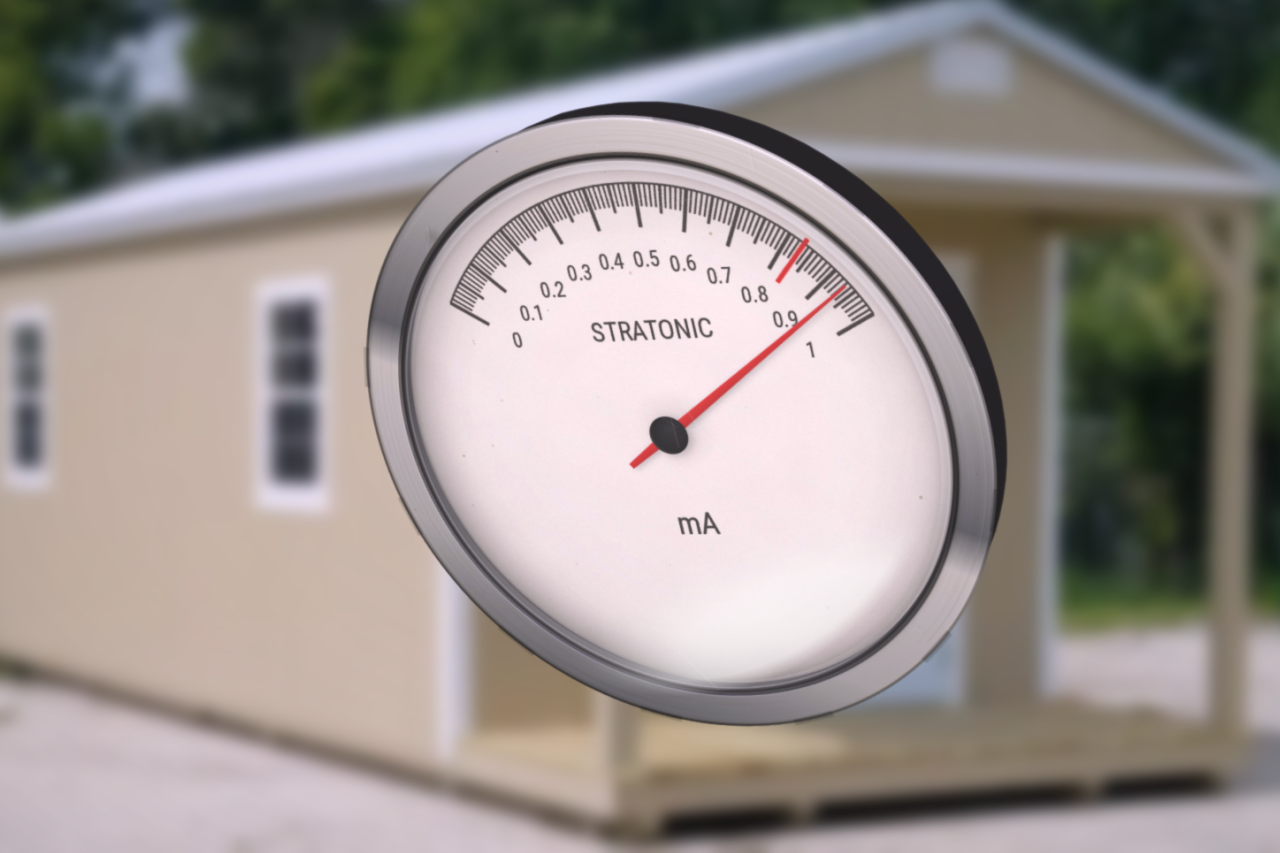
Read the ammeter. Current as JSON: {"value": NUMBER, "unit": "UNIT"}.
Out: {"value": 0.93, "unit": "mA"}
